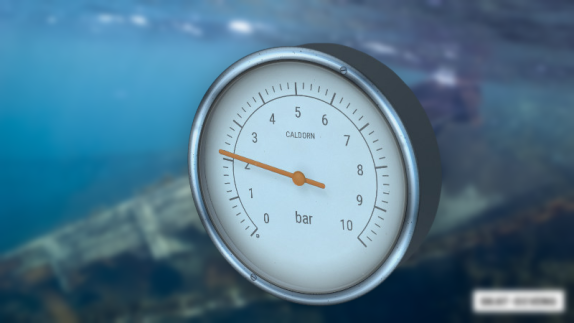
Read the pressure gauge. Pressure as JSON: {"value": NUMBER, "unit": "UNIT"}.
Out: {"value": 2.2, "unit": "bar"}
